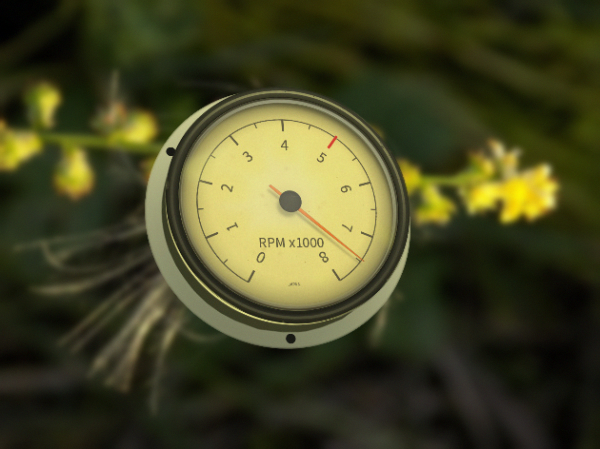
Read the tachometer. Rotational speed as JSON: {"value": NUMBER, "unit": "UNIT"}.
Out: {"value": 7500, "unit": "rpm"}
